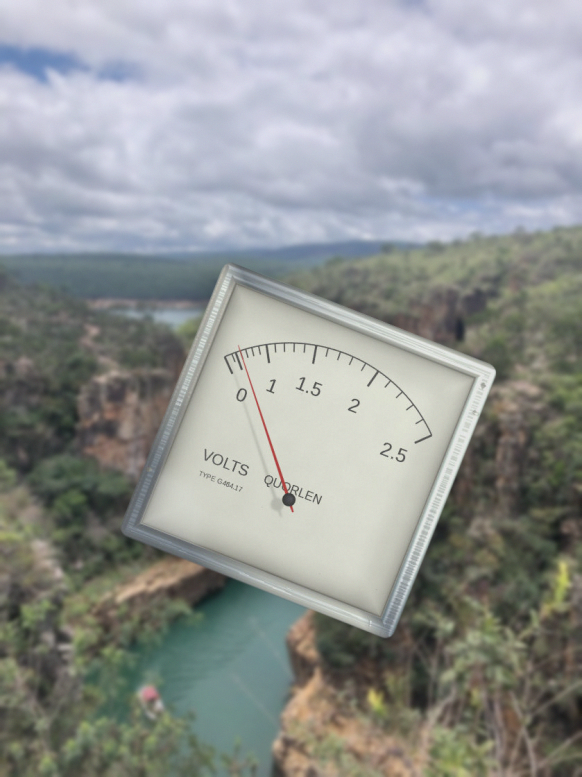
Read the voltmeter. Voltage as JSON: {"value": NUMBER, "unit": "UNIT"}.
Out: {"value": 0.6, "unit": "V"}
